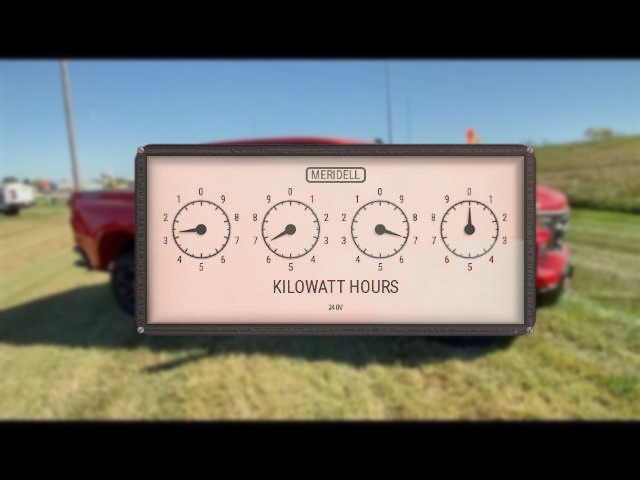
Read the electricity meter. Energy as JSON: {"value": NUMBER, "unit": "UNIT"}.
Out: {"value": 2670, "unit": "kWh"}
